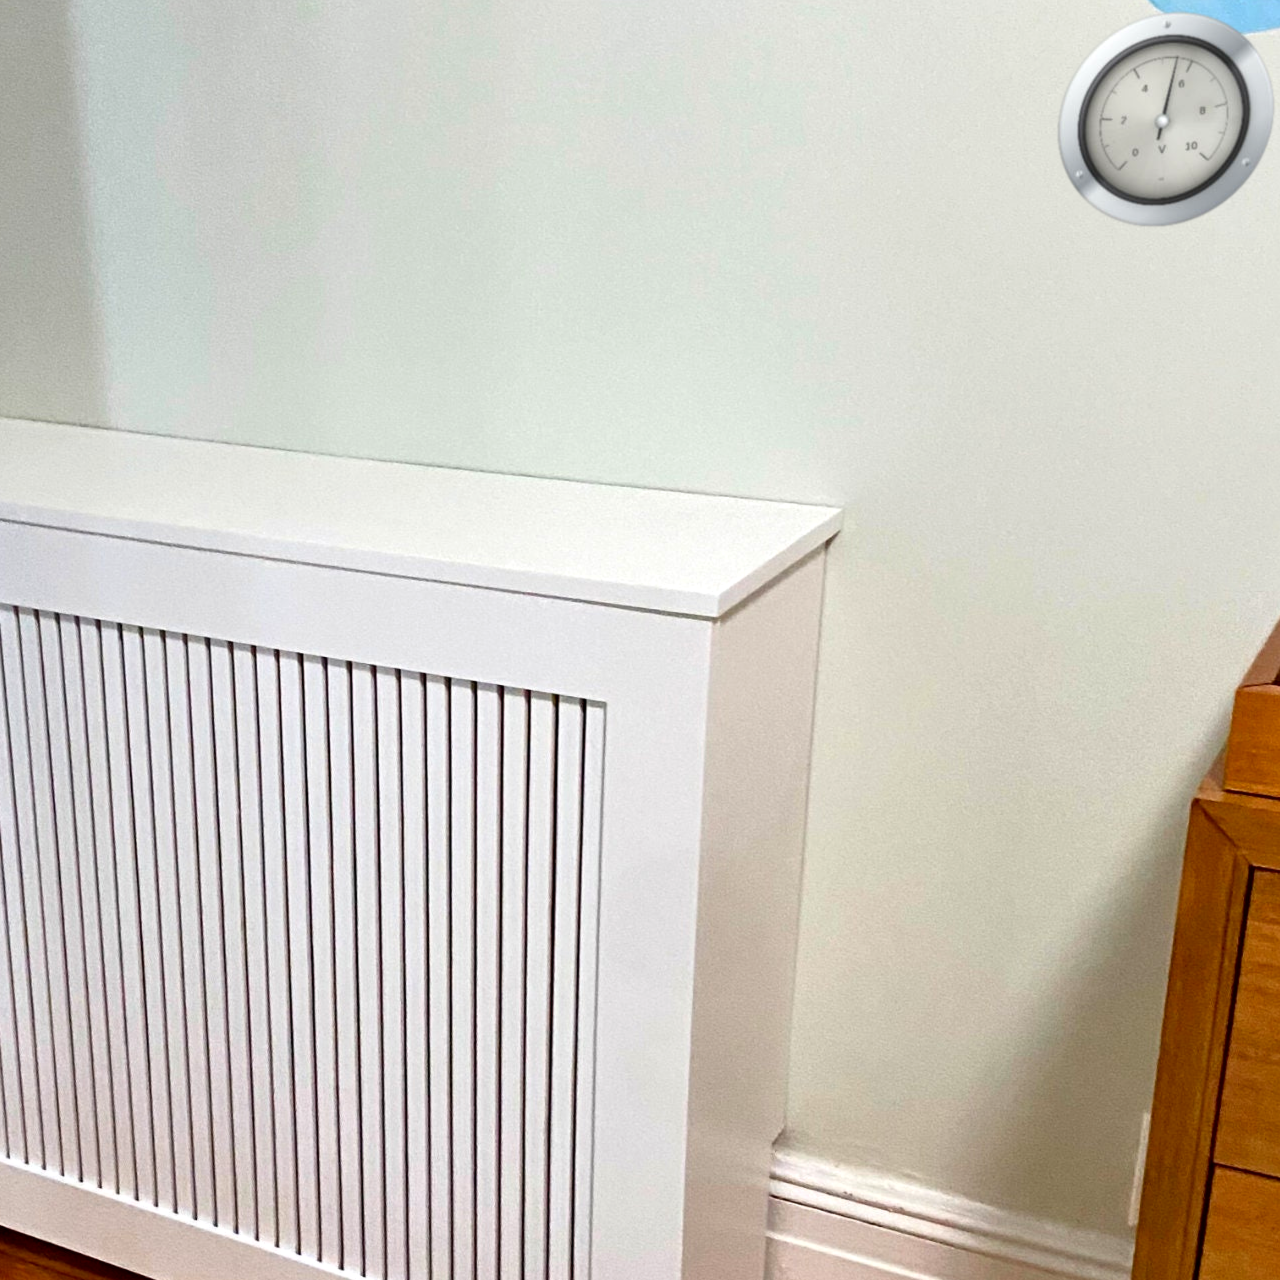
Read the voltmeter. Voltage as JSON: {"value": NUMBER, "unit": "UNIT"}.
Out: {"value": 5.5, "unit": "V"}
